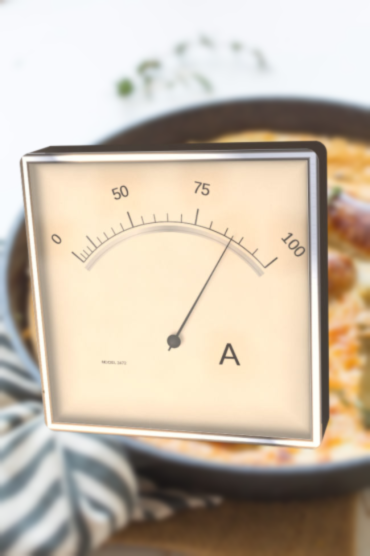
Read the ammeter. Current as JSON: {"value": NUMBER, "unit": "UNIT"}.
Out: {"value": 87.5, "unit": "A"}
